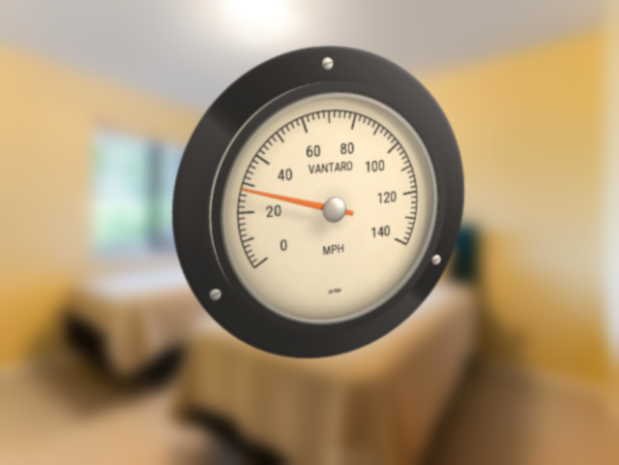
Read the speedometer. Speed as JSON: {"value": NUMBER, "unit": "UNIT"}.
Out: {"value": 28, "unit": "mph"}
